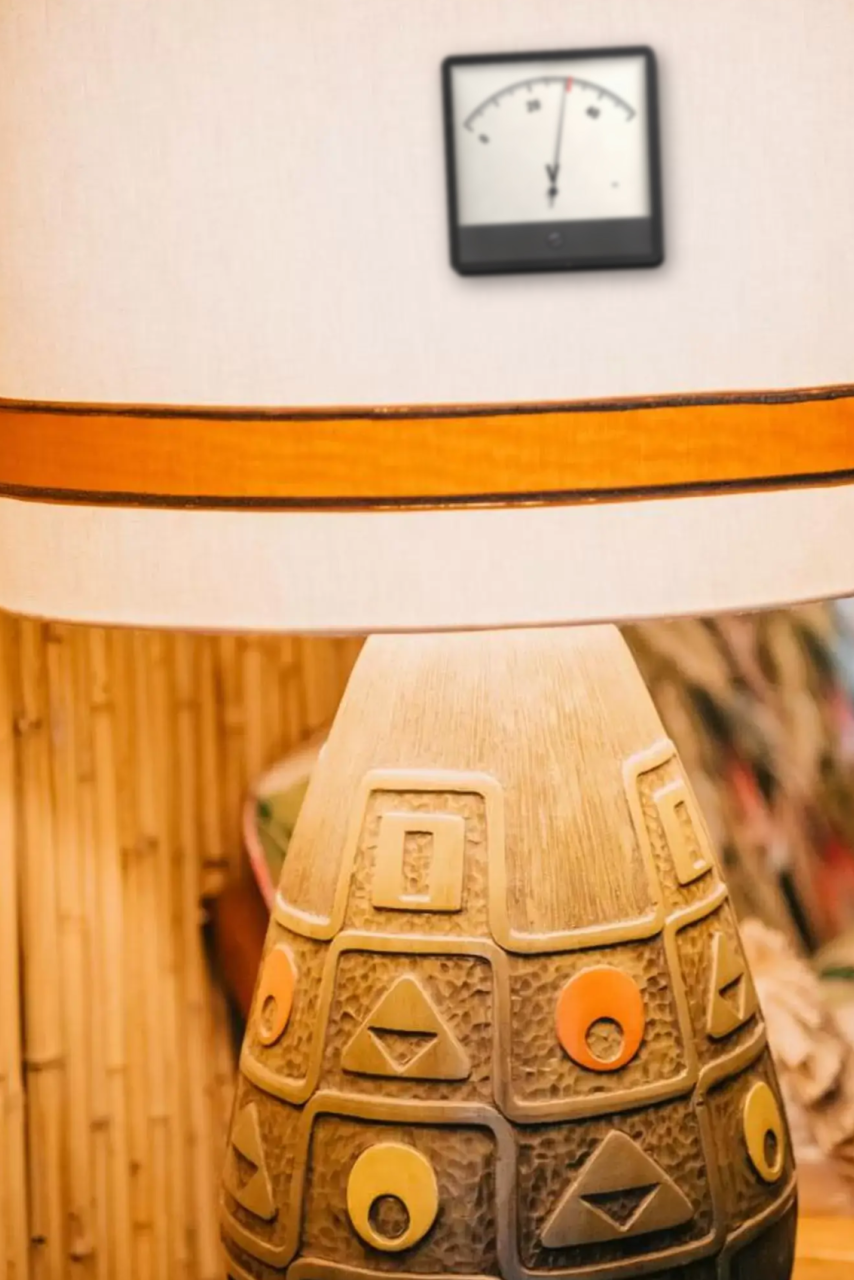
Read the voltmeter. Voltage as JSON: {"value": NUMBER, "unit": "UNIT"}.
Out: {"value": 30, "unit": "V"}
